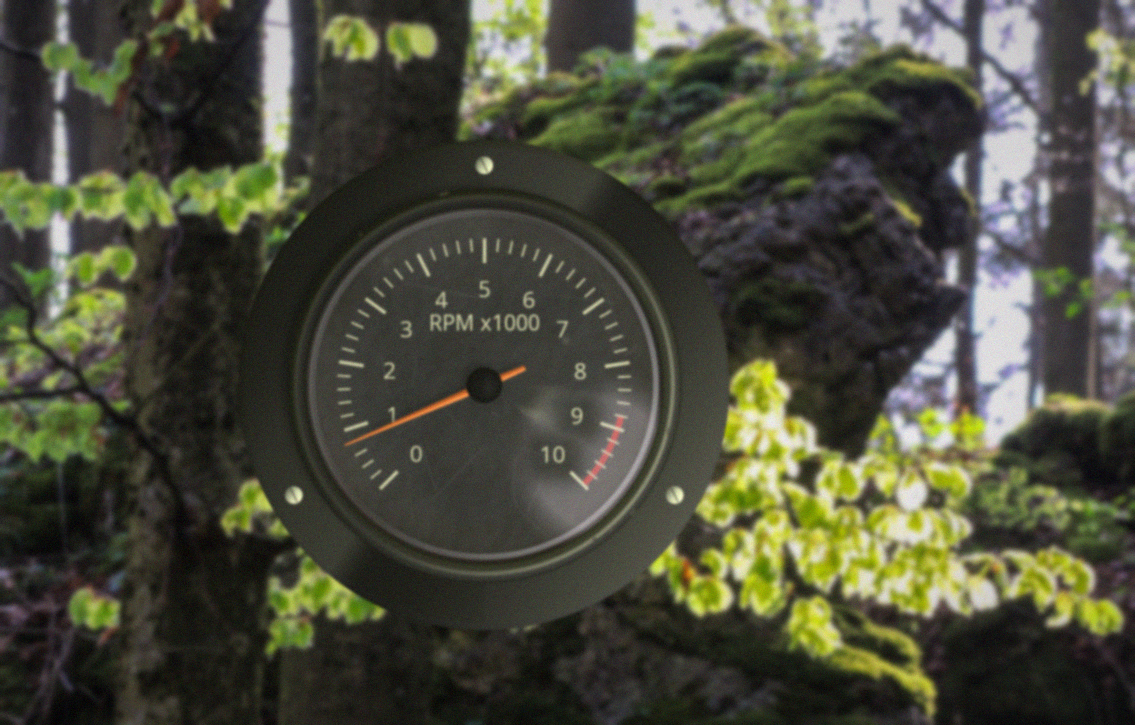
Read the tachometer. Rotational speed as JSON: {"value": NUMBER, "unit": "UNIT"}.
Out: {"value": 800, "unit": "rpm"}
